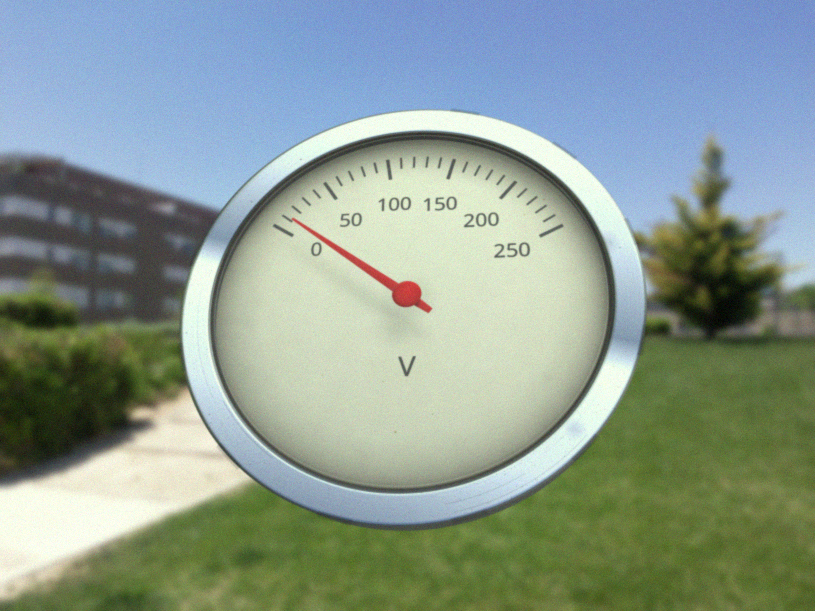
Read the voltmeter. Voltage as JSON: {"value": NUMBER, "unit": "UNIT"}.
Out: {"value": 10, "unit": "V"}
